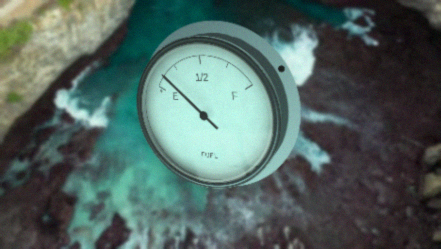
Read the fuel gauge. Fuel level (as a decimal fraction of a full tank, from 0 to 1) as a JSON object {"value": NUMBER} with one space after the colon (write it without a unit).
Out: {"value": 0.125}
